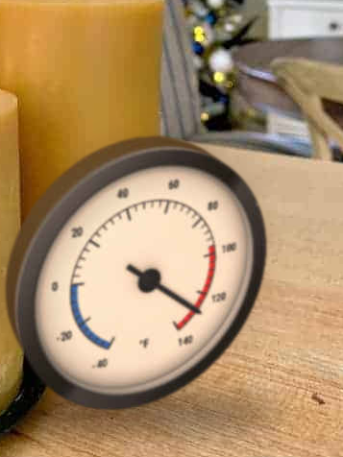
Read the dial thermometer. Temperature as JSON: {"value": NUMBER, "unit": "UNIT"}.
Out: {"value": 128, "unit": "°F"}
